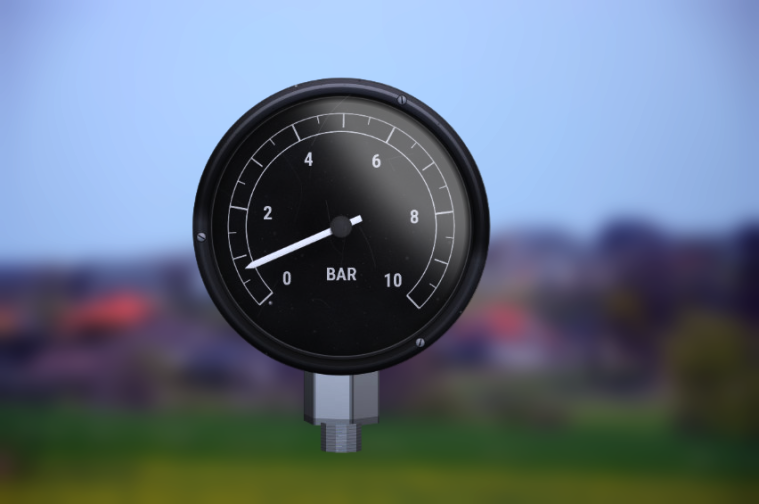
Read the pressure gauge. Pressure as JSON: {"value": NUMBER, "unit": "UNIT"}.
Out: {"value": 0.75, "unit": "bar"}
